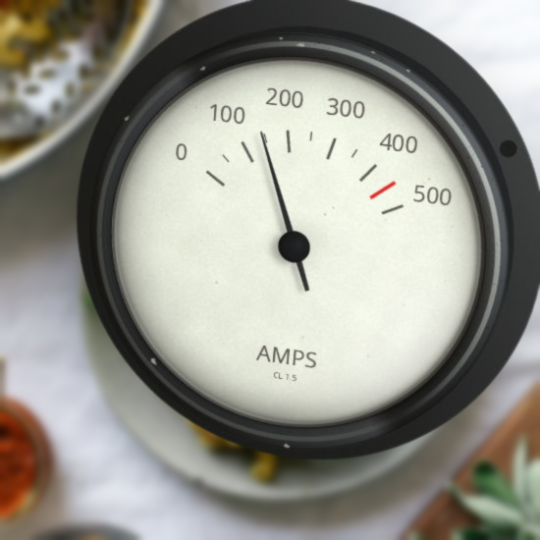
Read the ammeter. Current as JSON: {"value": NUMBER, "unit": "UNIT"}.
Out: {"value": 150, "unit": "A"}
